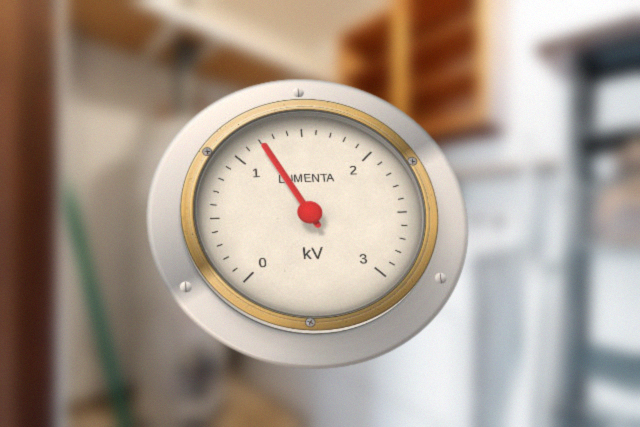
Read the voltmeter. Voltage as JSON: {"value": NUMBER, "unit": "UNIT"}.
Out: {"value": 1.2, "unit": "kV"}
